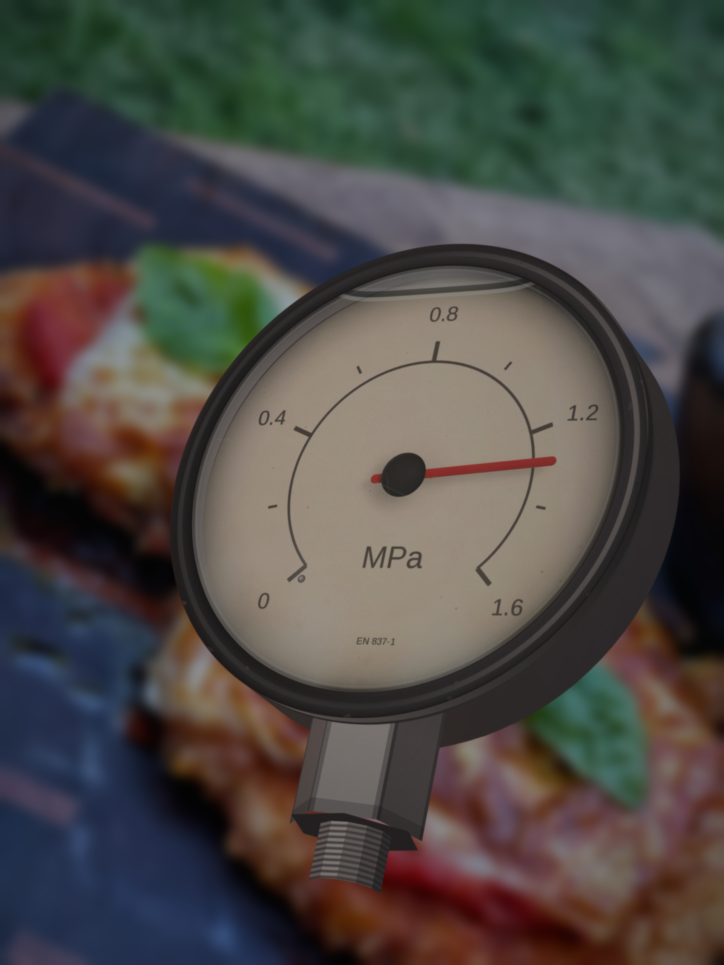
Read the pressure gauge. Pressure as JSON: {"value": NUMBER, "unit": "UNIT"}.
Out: {"value": 1.3, "unit": "MPa"}
